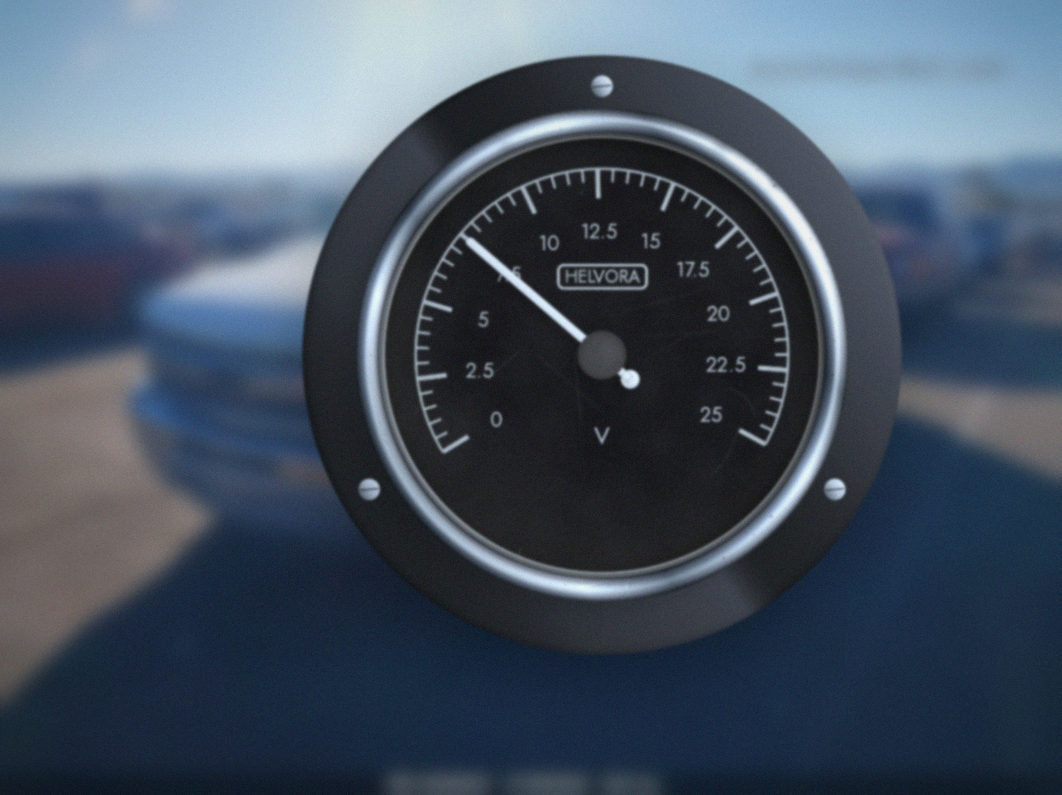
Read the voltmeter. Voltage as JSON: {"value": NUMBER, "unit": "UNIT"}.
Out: {"value": 7.5, "unit": "V"}
